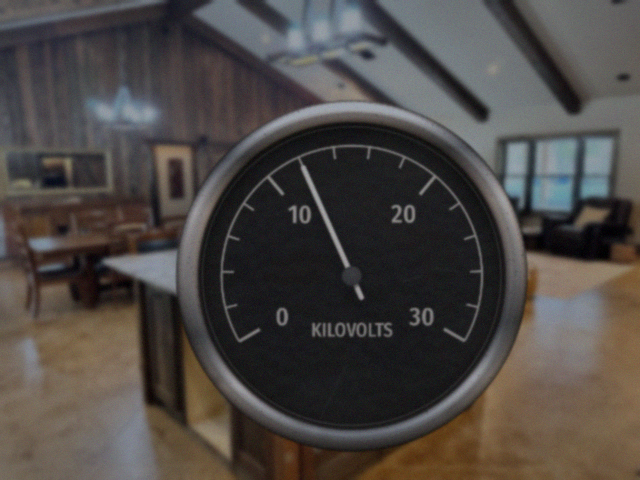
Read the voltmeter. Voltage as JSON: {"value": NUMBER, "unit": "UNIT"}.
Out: {"value": 12, "unit": "kV"}
